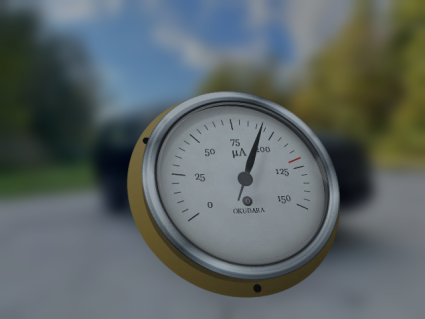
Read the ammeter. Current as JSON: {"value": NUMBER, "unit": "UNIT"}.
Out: {"value": 92.5, "unit": "µA"}
